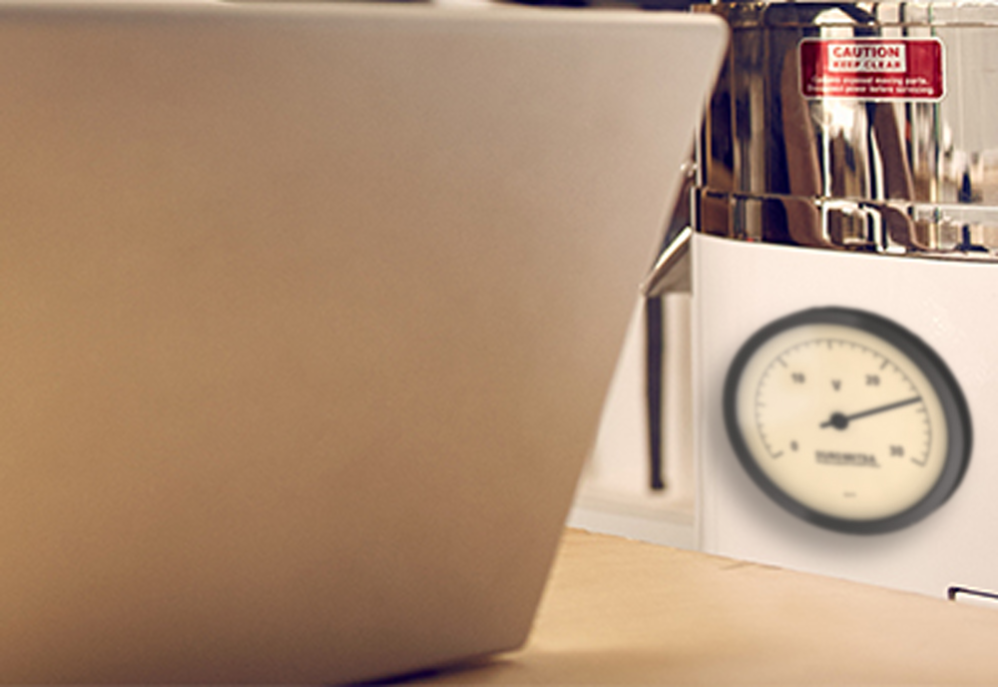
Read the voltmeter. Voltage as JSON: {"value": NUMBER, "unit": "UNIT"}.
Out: {"value": 24, "unit": "V"}
